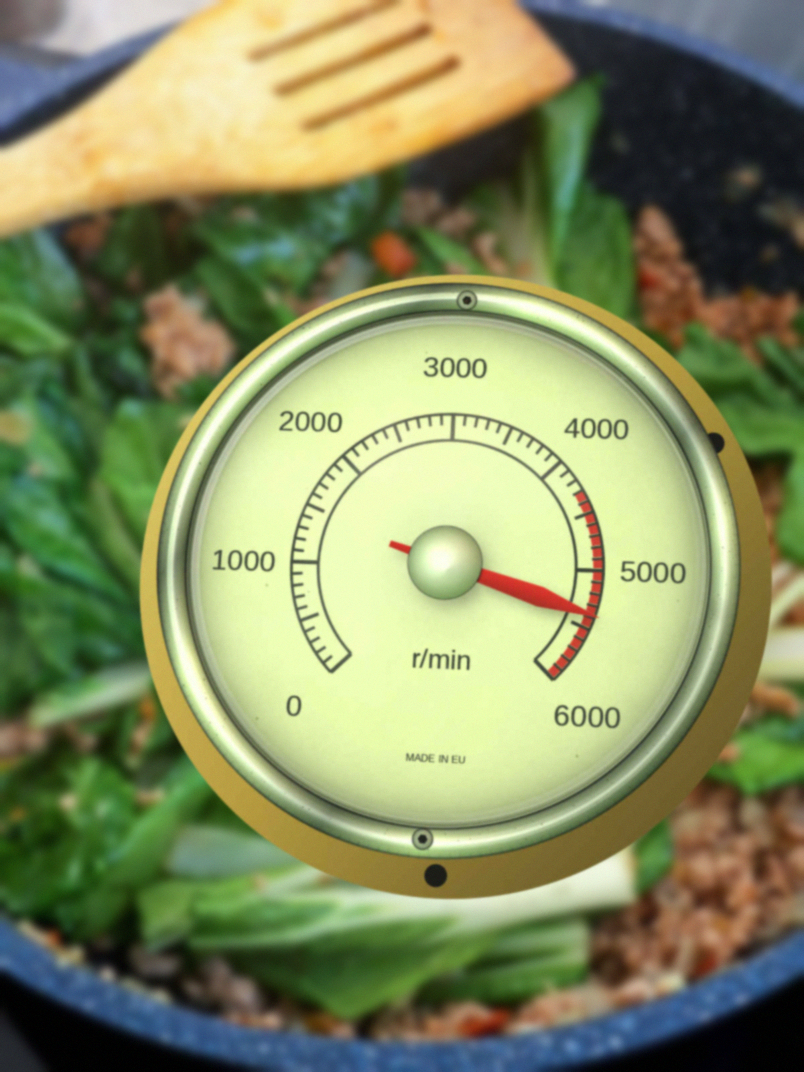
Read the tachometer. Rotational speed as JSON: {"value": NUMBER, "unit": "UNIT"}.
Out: {"value": 5400, "unit": "rpm"}
